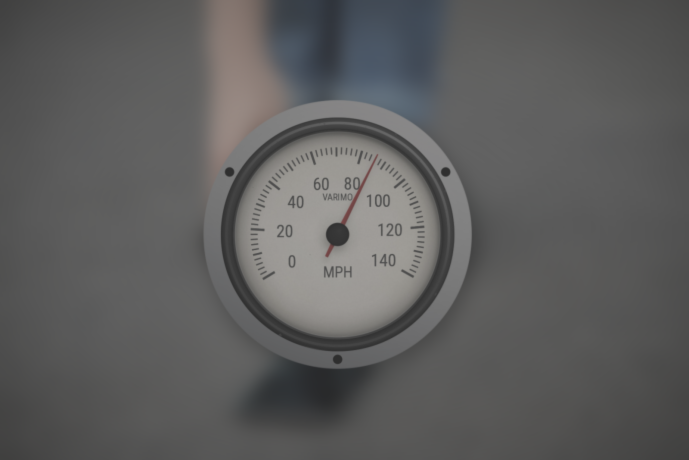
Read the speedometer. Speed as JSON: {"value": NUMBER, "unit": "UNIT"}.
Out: {"value": 86, "unit": "mph"}
